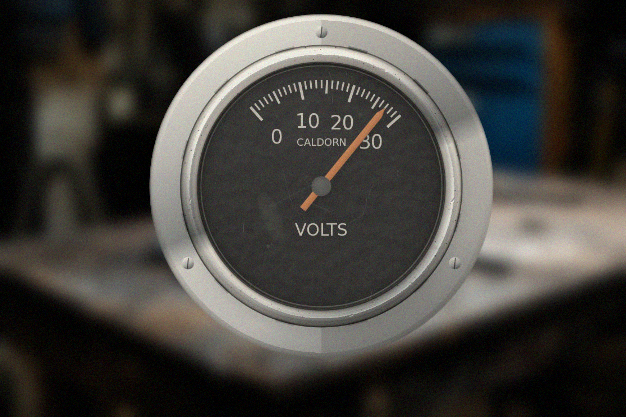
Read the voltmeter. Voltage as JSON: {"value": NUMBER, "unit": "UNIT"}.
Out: {"value": 27, "unit": "V"}
